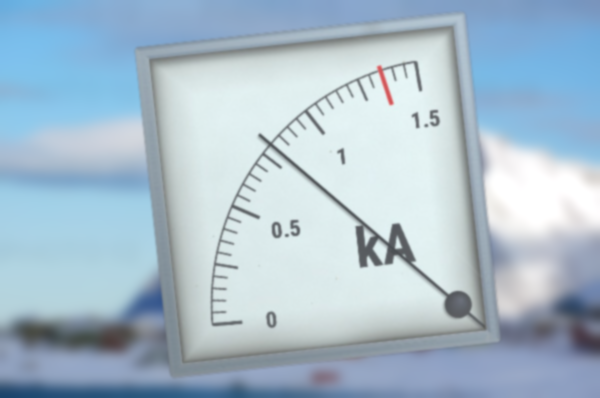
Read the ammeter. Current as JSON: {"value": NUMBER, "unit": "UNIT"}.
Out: {"value": 0.8, "unit": "kA"}
